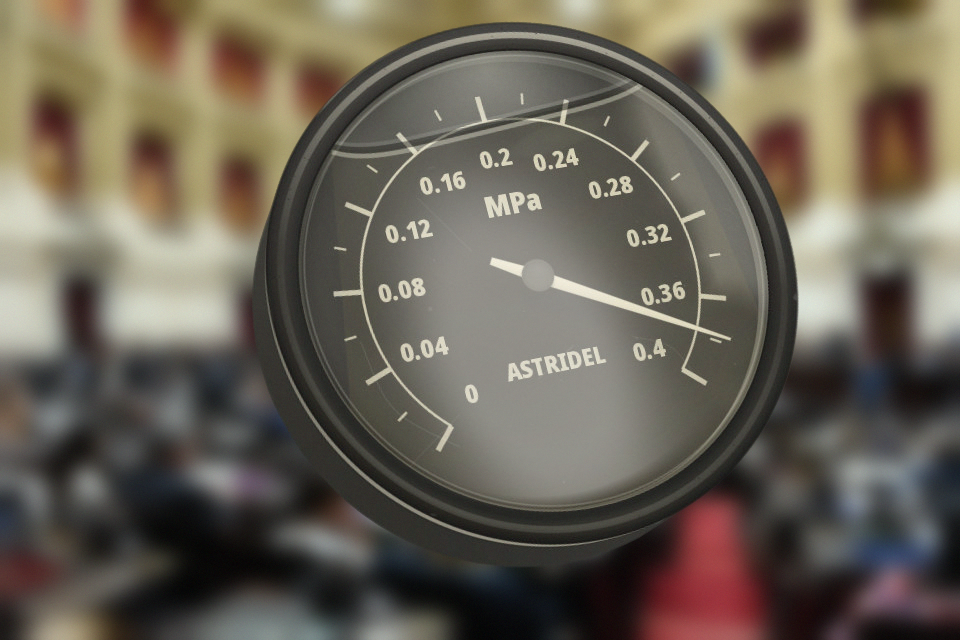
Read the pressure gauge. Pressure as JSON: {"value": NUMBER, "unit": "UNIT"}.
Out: {"value": 0.38, "unit": "MPa"}
